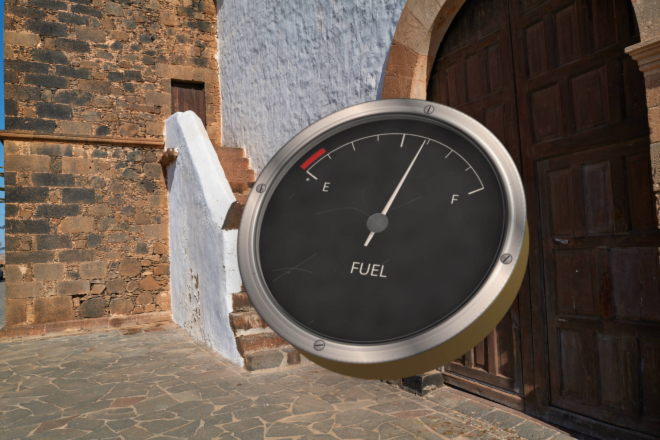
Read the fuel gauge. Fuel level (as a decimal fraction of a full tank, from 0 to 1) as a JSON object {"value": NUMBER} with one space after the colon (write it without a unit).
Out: {"value": 0.625}
